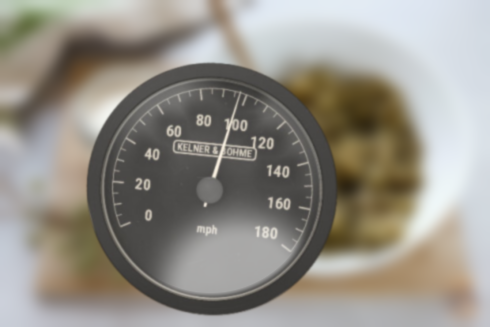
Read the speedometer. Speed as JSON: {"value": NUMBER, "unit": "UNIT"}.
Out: {"value": 97.5, "unit": "mph"}
